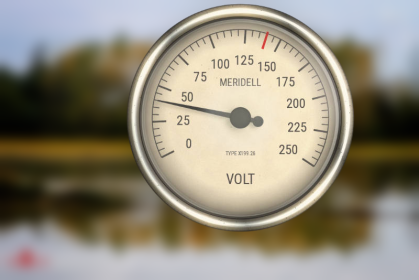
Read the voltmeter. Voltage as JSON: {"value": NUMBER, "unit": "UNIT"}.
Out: {"value": 40, "unit": "V"}
